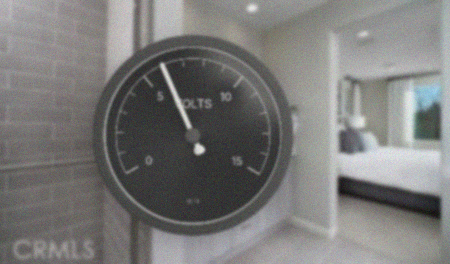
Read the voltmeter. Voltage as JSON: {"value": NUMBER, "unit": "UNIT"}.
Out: {"value": 6, "unit": "V"}
